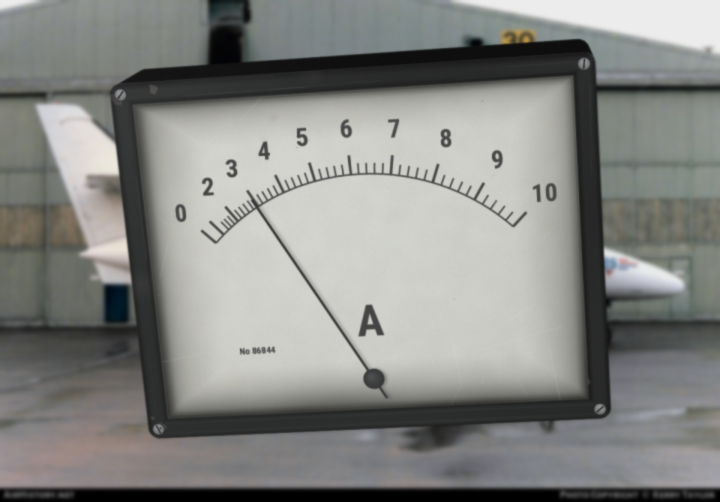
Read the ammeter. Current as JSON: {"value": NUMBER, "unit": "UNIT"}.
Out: {"value": 3, "unit": "A"}
